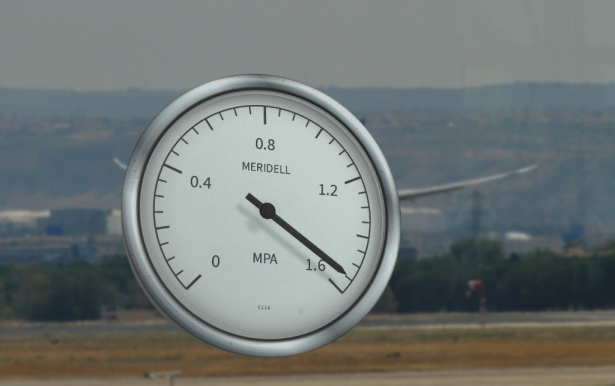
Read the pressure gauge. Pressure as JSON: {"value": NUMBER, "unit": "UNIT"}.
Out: {"value": 1.55, "unit": "MPa"}
